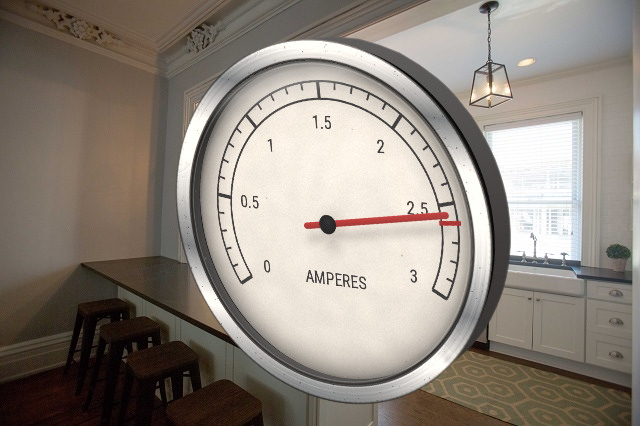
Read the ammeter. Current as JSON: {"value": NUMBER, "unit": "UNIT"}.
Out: {"value": 2.55, "unit": "A"}
